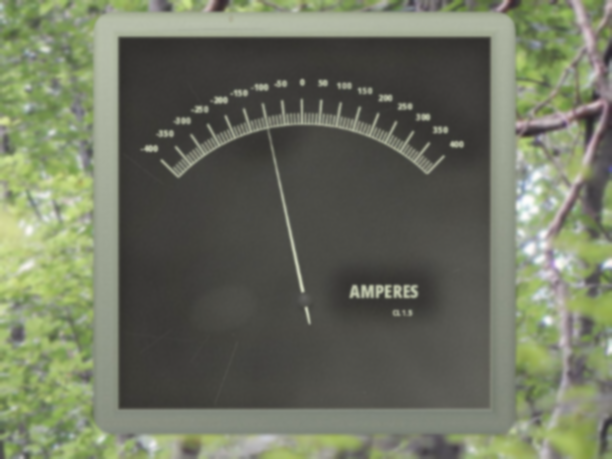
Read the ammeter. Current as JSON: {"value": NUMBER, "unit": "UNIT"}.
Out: {"value": -100, "unit": "A"}
